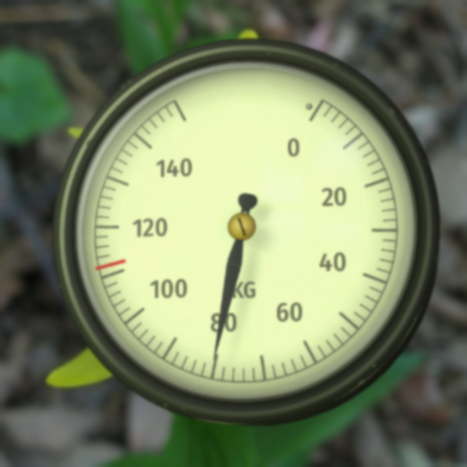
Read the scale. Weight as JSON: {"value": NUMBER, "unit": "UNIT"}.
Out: {"value": 80, "unit": "kg"}
